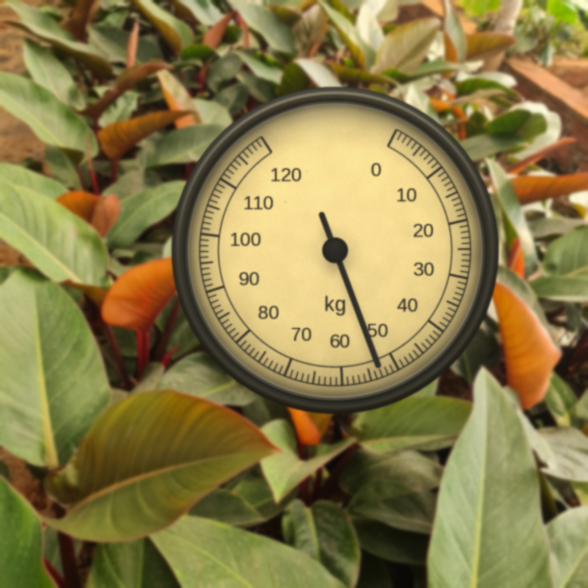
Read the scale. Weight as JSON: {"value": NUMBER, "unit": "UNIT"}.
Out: {"value": 53, "unit": "kg"}
